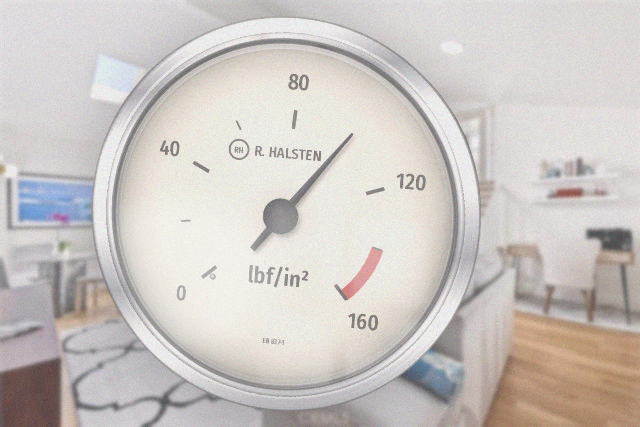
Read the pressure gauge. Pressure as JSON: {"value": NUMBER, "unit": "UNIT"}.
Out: {"value": 100, "unit": "psi"}
